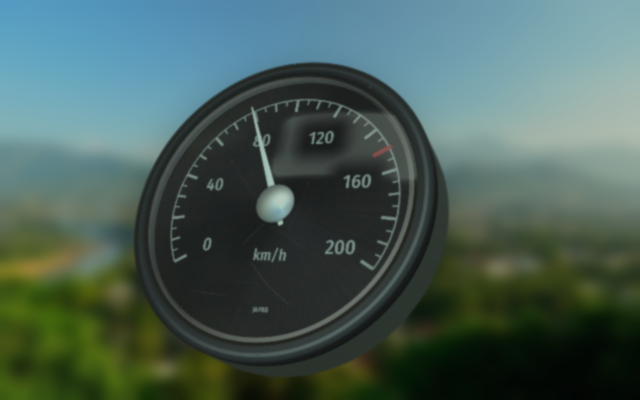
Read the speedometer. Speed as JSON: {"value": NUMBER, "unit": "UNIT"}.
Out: {"value": 80, "unit": "km/h"}
